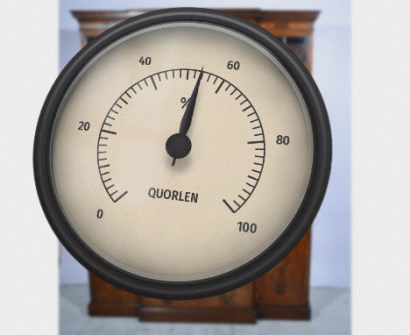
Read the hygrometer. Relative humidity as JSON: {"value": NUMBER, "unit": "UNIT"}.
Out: {"value": 54, "unit": "%"}
